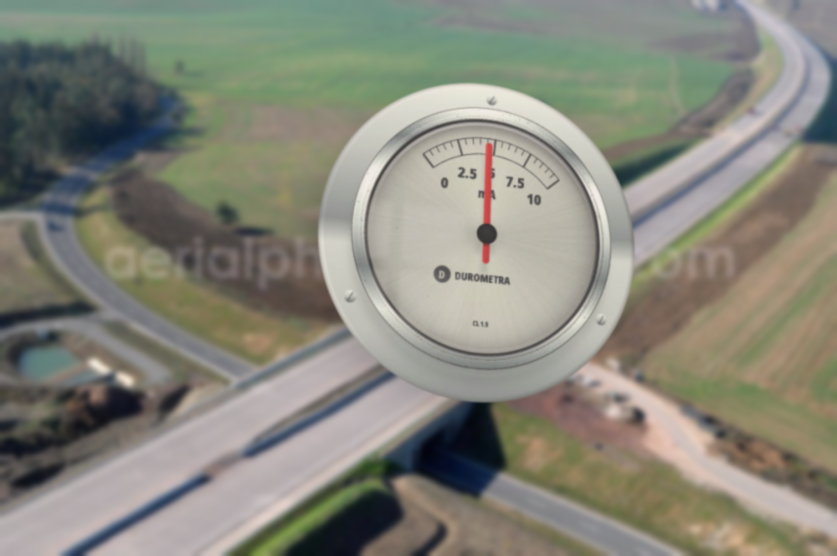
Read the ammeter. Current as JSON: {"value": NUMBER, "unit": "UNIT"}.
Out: {"value": 4.5, "unit": "mA"}
